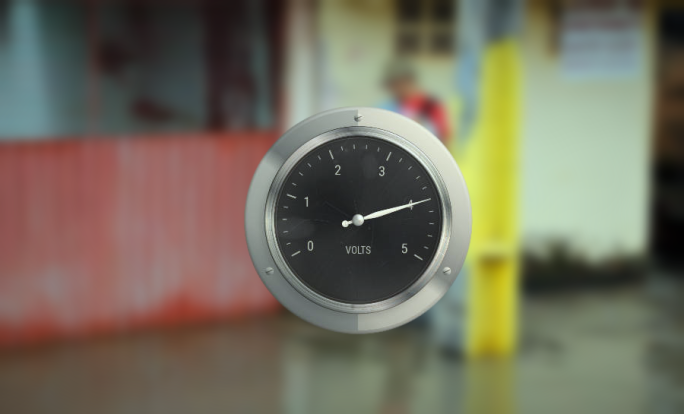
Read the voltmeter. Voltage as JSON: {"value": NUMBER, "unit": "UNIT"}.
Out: {"value": 4, "unit": "V"}
